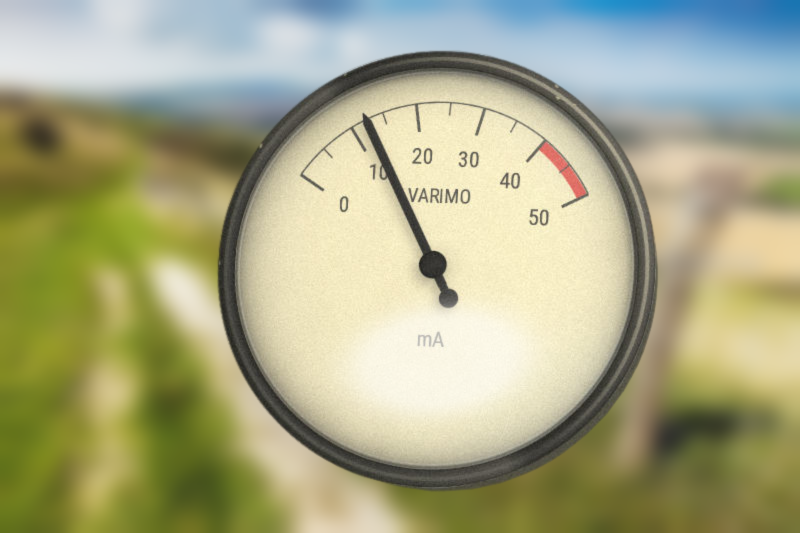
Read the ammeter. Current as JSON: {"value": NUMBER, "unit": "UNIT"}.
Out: {"value": 12.5, "unit": "mA"}
